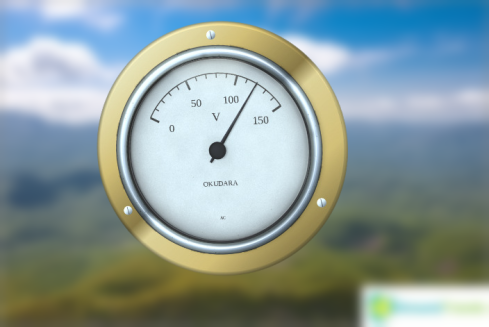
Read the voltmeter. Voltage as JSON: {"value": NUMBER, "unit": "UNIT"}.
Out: {"value": 120, "unit": "V"}
